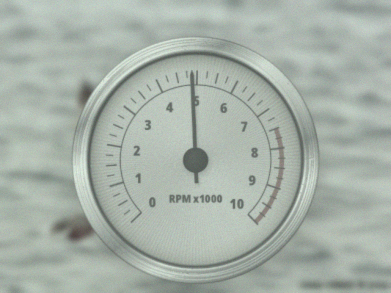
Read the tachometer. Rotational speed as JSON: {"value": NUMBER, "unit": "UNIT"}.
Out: {"value": 4875, "unit": "rpm"}
